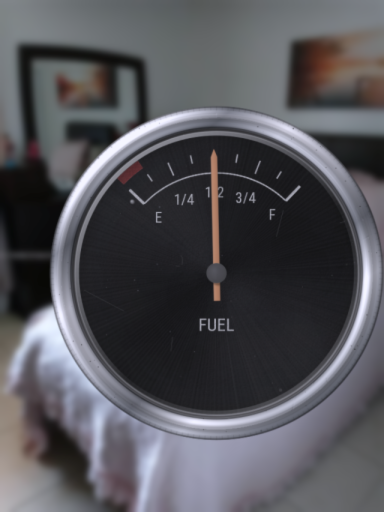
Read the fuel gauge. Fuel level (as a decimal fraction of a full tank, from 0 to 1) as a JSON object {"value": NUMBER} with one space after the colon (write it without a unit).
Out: {"value": 0.5}
